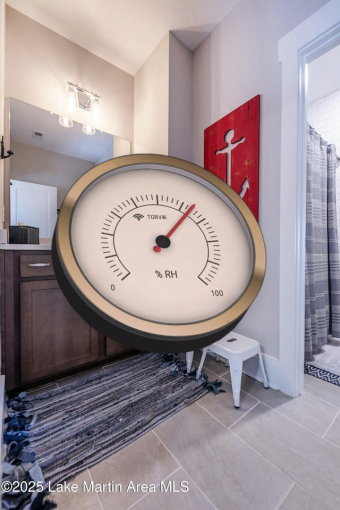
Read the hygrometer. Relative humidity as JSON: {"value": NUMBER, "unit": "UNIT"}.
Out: {"value": 64, "unit": "%"}
